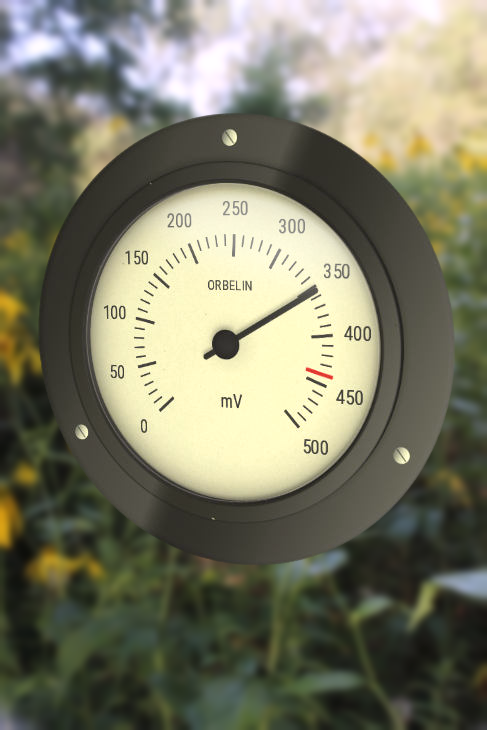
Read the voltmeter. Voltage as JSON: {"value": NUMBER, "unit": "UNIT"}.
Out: {"value": 355, "unit": "mV"}
